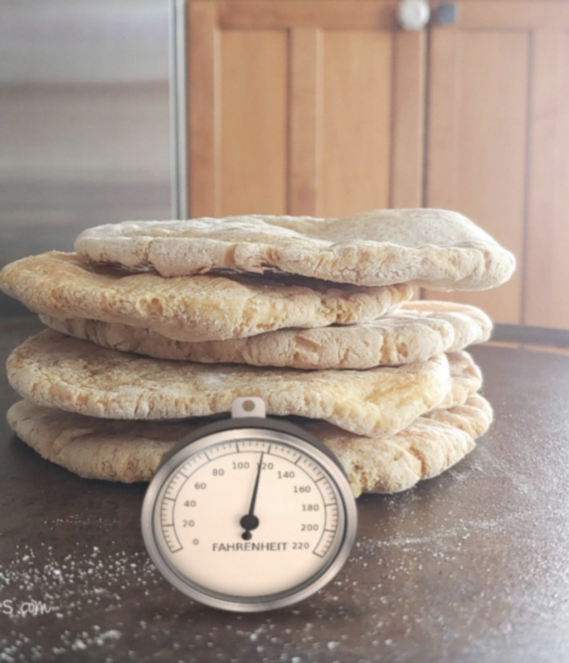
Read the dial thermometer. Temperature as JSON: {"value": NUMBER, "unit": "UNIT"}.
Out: {"value": 116, "unit": "°F"}
